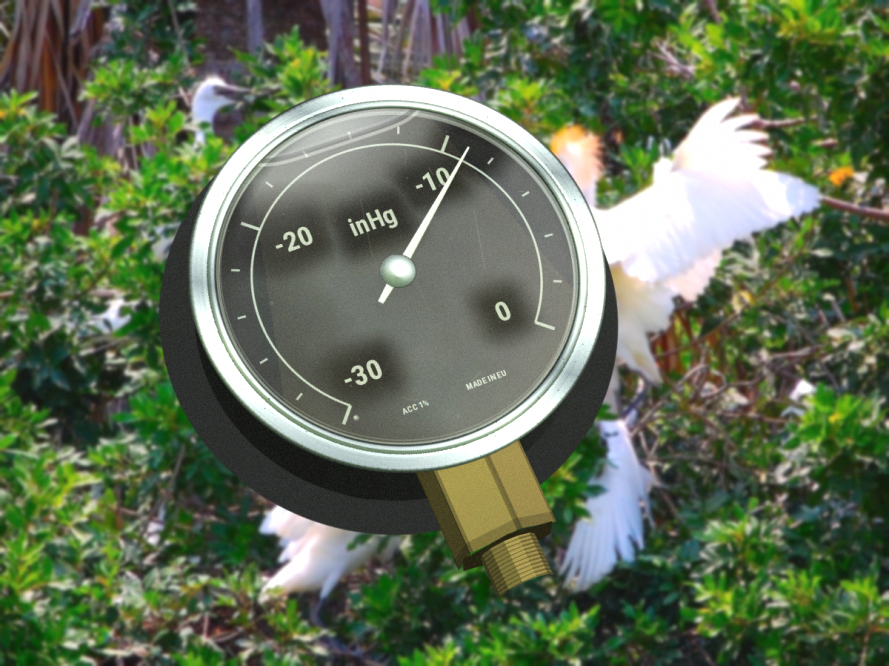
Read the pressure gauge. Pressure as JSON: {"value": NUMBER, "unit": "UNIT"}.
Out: {"value": -9, "unit": "inHg"}
